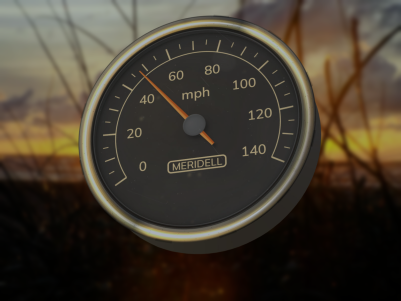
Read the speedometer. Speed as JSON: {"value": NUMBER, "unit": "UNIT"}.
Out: {"value": 47.5, "unit": "mph"}
